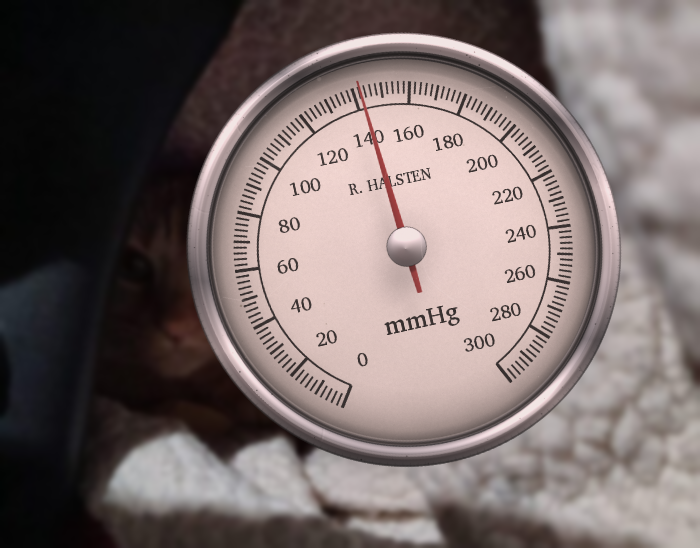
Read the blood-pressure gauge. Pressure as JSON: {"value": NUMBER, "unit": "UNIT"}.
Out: {"value": 142, "unit": "mmHg"}
